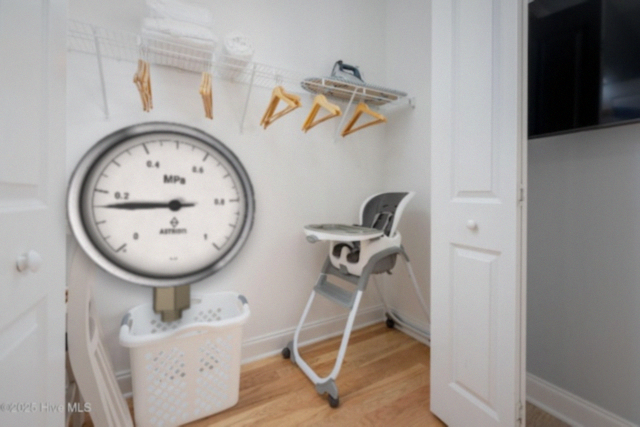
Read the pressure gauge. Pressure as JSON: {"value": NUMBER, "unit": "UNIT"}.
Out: {"value": 0.15, "unit": "MPa"}
